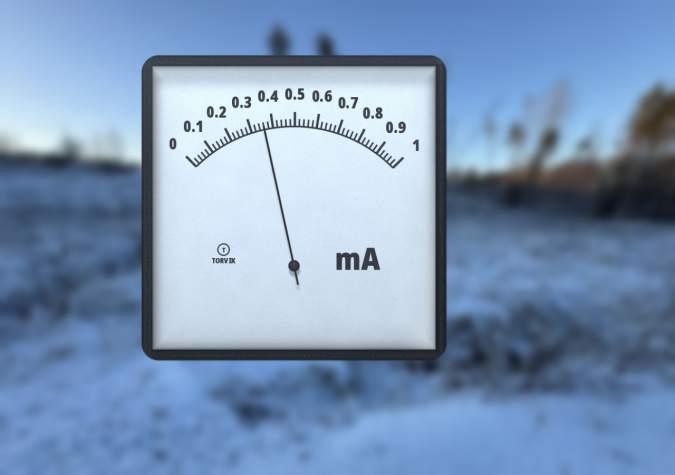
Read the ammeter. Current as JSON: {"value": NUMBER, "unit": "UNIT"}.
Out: {"value": 0.36, "unit": "mA"}
